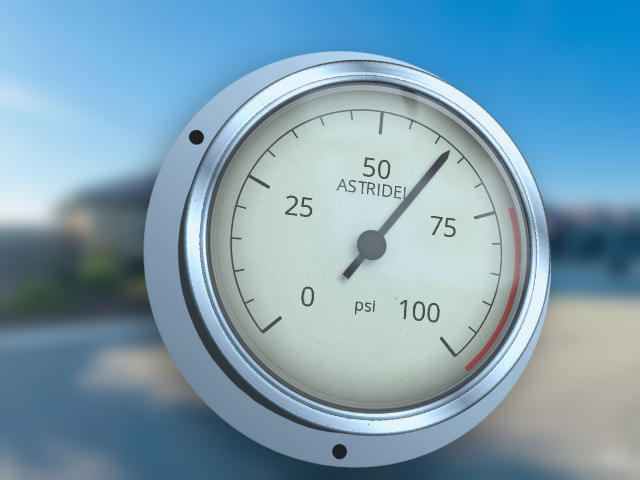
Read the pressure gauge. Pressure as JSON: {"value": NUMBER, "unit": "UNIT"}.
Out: {"value": 62.5, "unit": "psi"}
